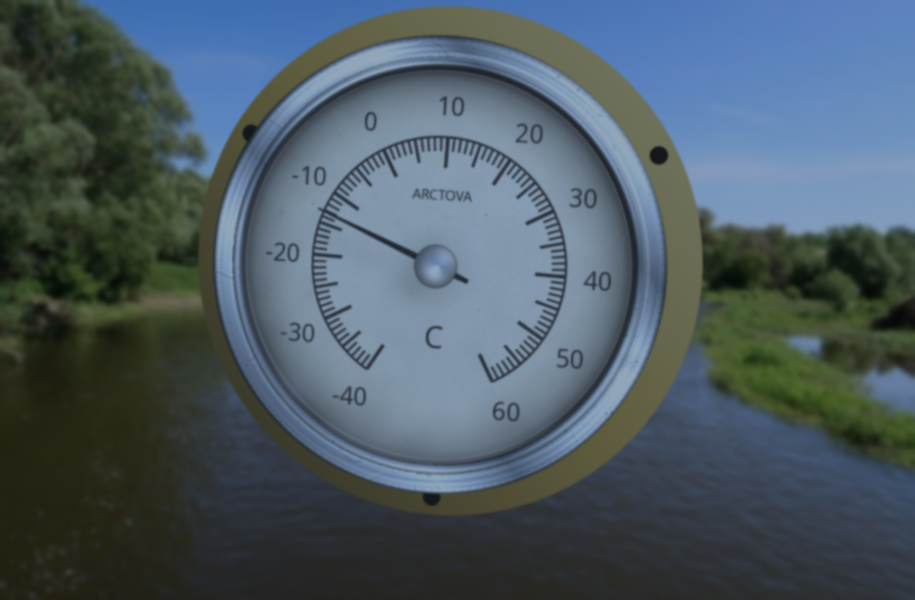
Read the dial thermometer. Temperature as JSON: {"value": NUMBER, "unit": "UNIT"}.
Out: {"value": -13, "unit": "°C"}
